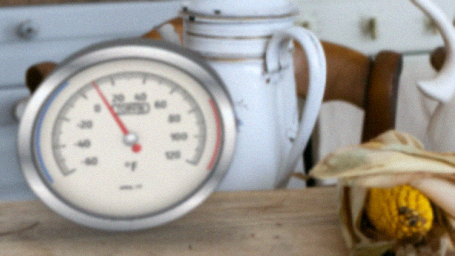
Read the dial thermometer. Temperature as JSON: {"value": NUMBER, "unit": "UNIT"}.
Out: {"value": 10, "unit": "°F"}
